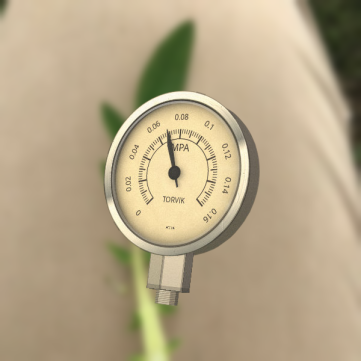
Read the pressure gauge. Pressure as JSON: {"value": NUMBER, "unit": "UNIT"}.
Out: {"value": 0.07, "unit": "MPa"}
